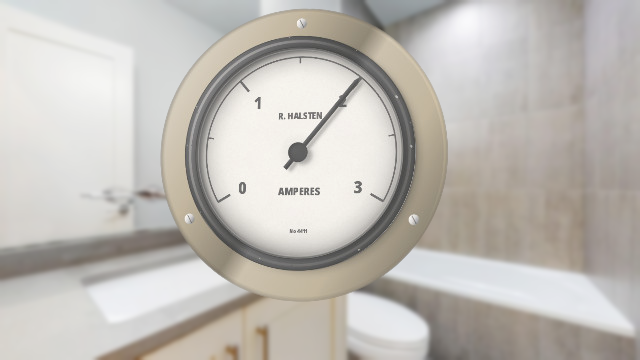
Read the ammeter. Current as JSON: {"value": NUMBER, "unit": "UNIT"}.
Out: {"value": 2, "unit": "A"}
